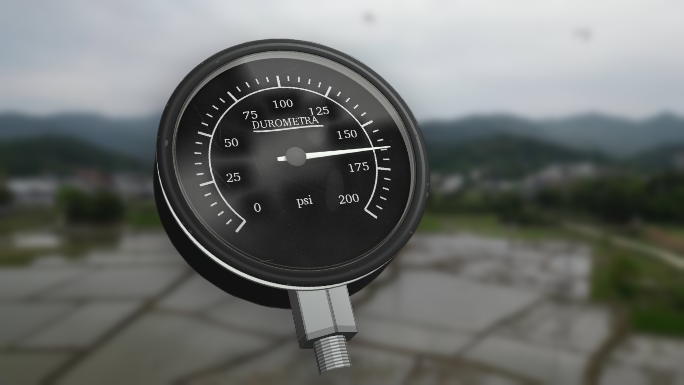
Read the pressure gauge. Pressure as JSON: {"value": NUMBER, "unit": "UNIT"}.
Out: {"value": 165, "unit": "psi"}
